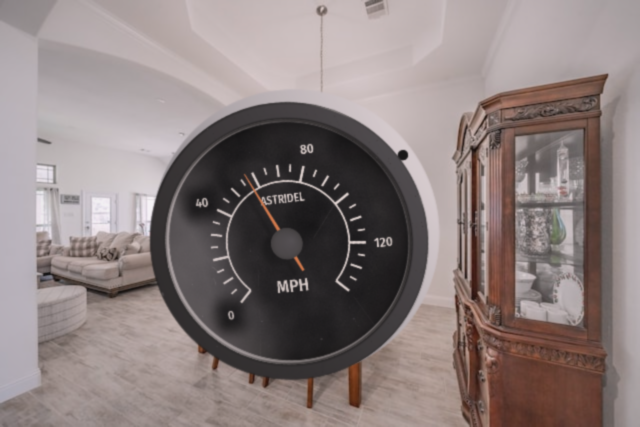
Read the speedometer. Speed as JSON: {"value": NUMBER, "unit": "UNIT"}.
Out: {"value": 57.5, "unit": "mph"}
